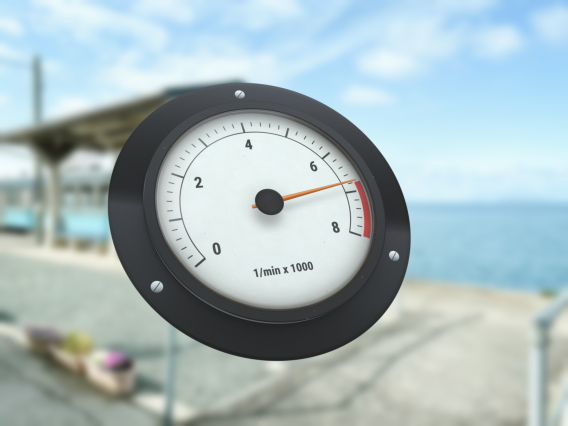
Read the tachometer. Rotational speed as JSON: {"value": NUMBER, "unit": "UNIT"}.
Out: {"value": 6800, "unit": "rpm"}
